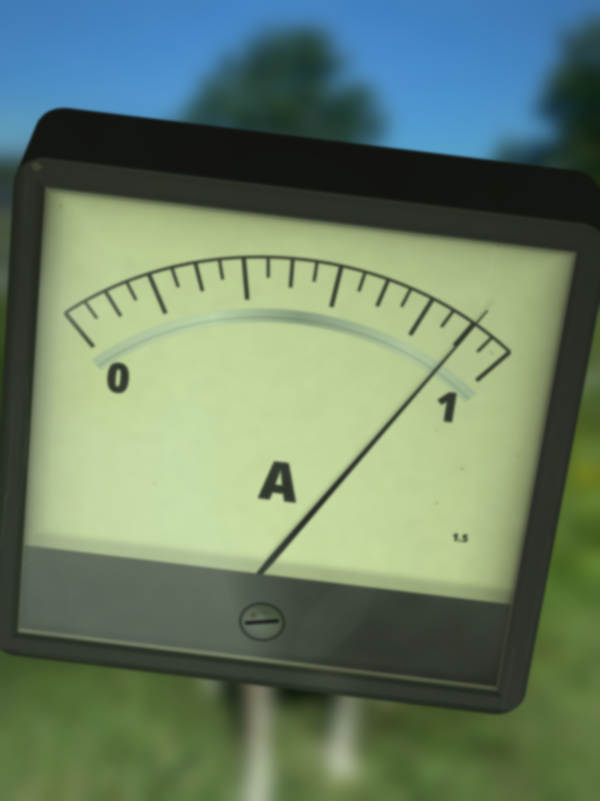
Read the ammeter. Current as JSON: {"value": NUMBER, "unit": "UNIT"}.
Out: {"value": 0.9, "unit": "A"}
